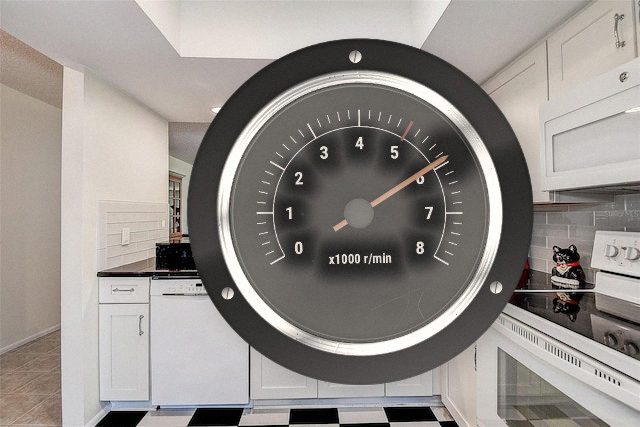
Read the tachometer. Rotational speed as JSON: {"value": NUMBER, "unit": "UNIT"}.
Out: {"value": 5900, "unit": "rpm"}
